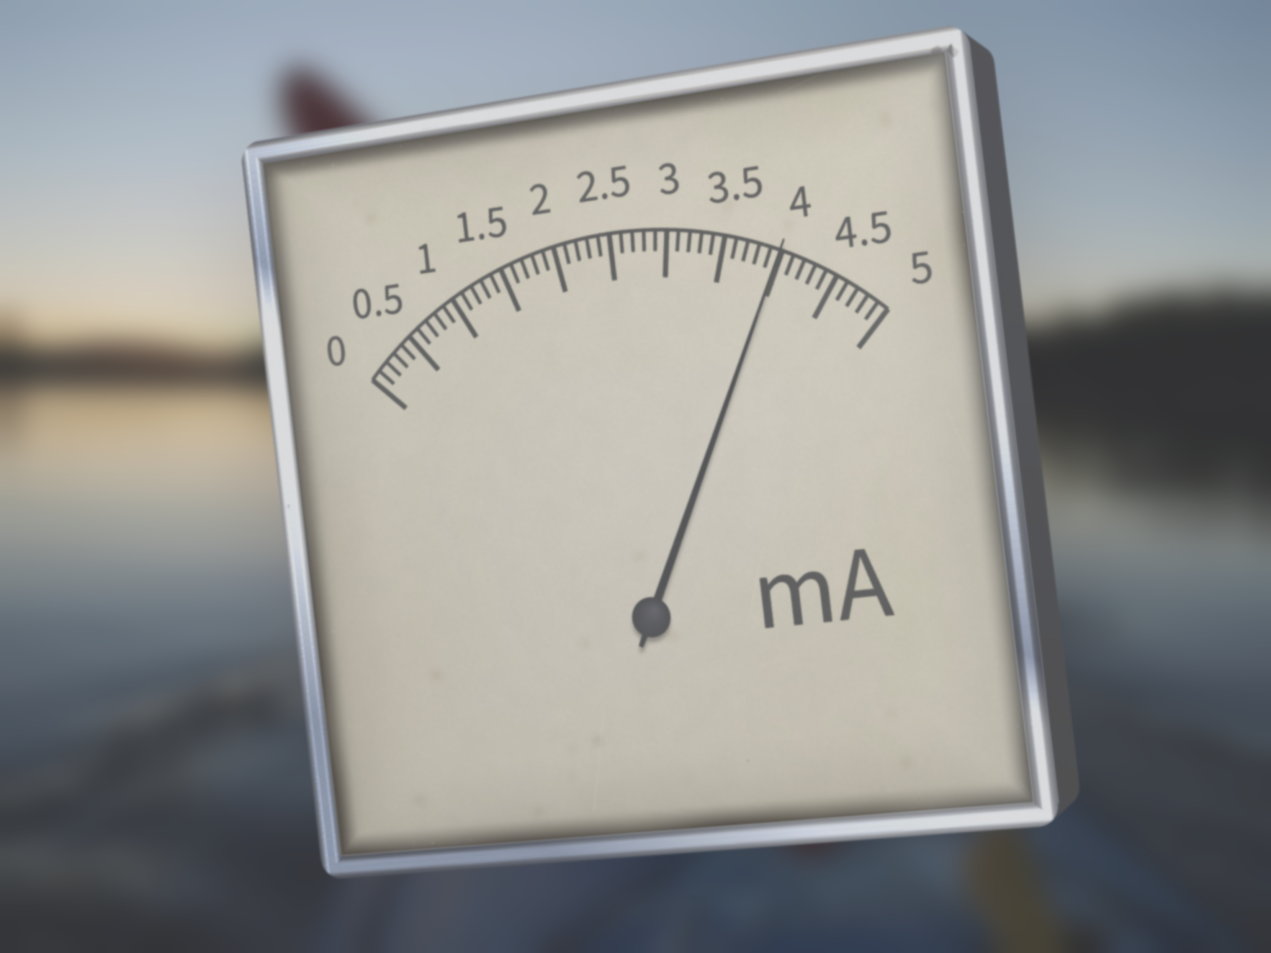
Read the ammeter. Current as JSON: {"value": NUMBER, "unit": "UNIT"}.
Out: {"value": 4, "unit": "mA"}
